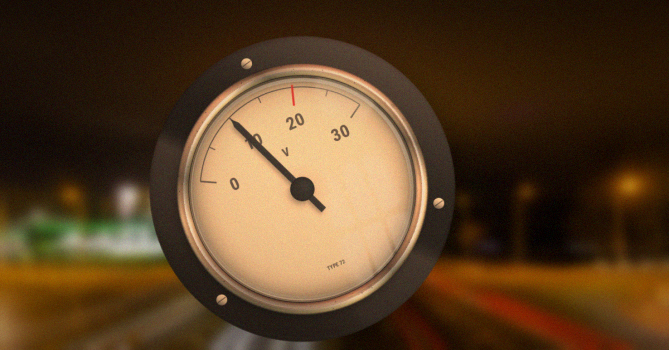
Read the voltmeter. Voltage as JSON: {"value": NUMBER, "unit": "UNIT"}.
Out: {"value": 10, "unit": "V"}
